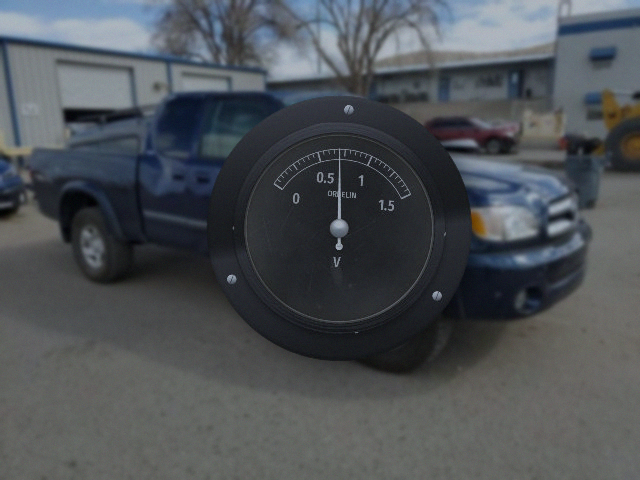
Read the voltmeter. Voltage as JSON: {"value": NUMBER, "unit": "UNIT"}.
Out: {"value": 0.7, "unit": "V"}
